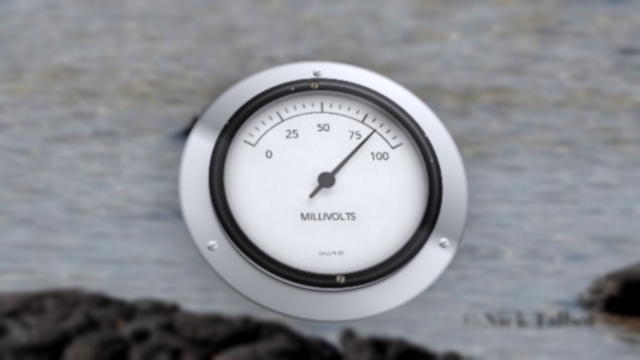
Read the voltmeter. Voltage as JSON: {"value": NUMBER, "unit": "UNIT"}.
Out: {"value": 85, "unit": "mV"}
